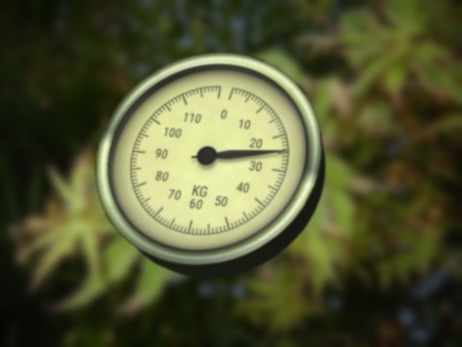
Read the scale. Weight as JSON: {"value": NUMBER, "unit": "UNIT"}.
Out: {"value": 25, "unit": "kg"}
